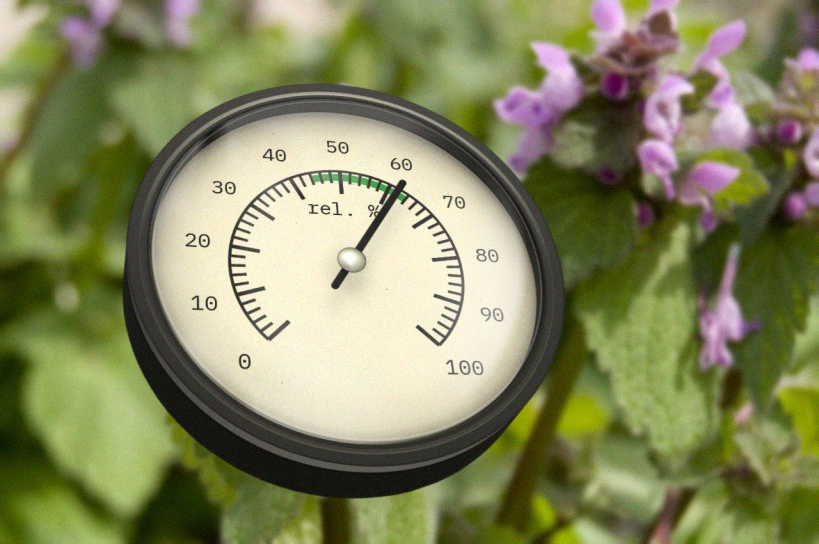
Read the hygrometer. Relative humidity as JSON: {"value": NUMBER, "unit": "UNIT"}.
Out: {"value": 62, "unit": "%"}
